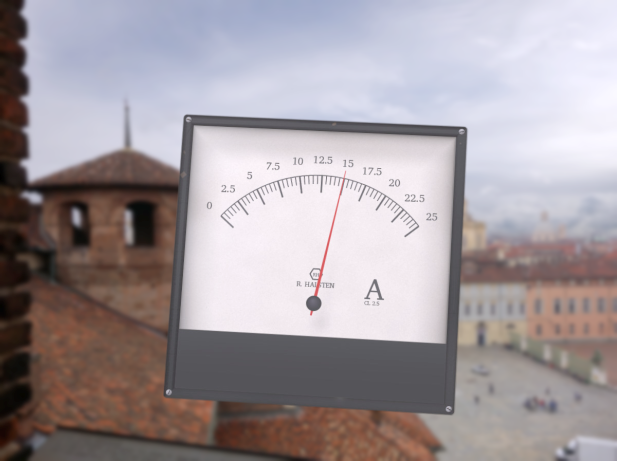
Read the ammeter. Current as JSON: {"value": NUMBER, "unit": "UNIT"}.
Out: {"value": 15, "unit": "A"}
